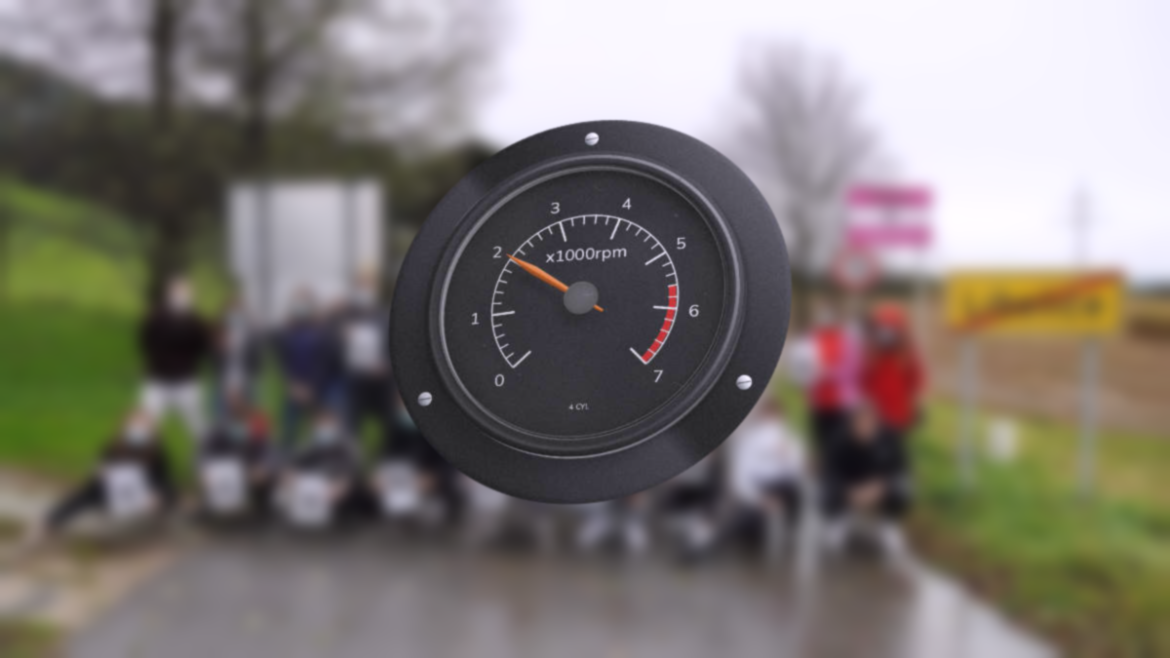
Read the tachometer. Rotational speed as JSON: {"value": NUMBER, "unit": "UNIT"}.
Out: {"value": 2000, "unit": "rpm"}
